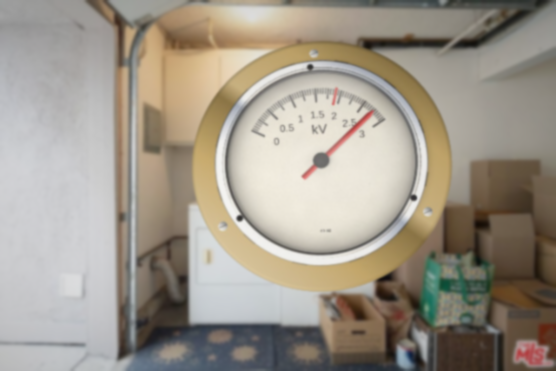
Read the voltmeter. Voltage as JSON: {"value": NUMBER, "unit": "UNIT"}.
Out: {"value": 2.75, "unit": "kV"}
